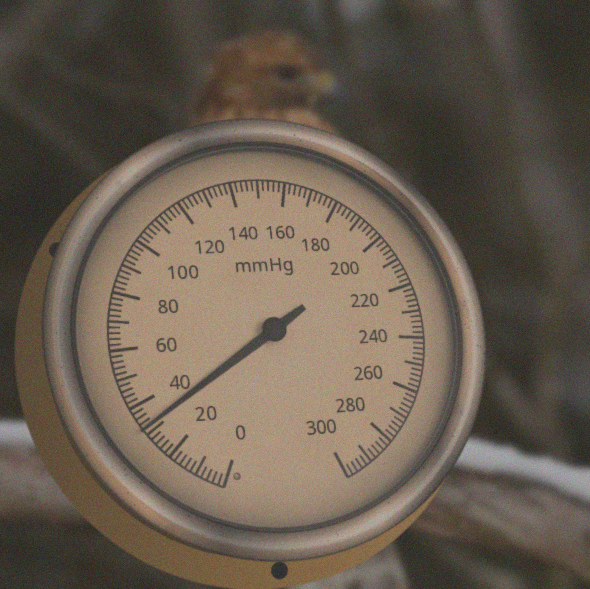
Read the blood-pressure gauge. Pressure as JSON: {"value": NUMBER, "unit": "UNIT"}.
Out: {"value": 32, "unit": "mmHg"}
